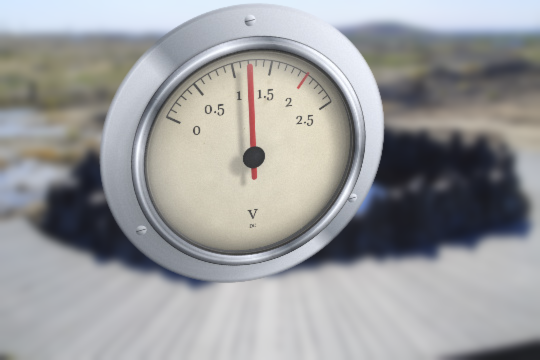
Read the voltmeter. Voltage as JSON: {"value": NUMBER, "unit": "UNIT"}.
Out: {"value": 1.2, "unit": "V"}
